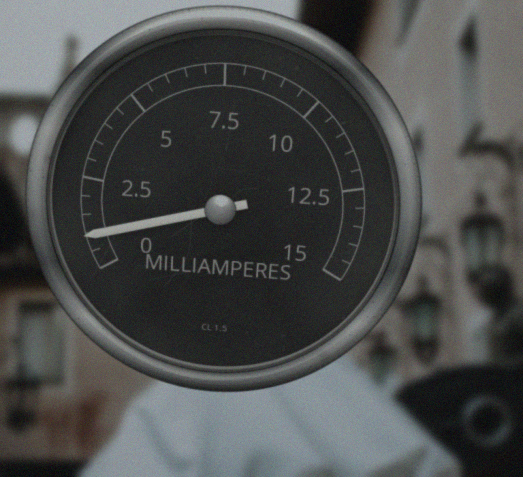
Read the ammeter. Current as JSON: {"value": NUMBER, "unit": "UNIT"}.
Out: {"value": 1, "unit": "mA"}
